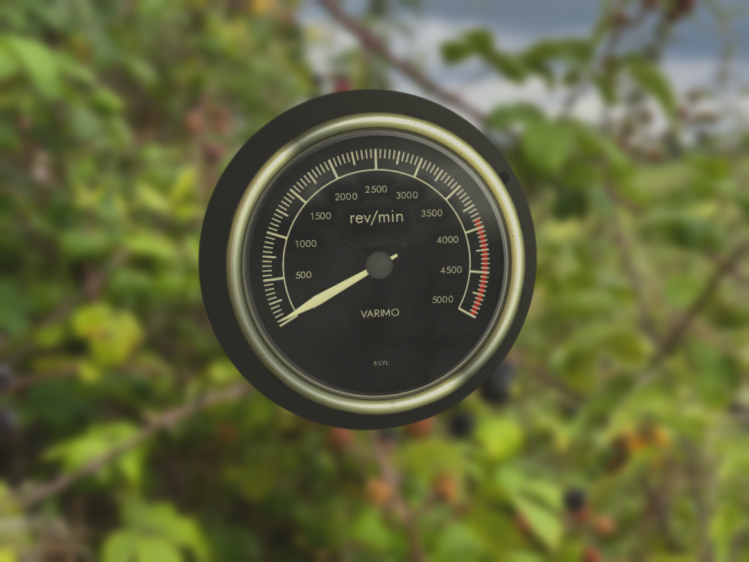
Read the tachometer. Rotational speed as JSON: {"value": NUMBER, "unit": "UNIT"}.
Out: {"value": 50, "unit": "rpm"}
